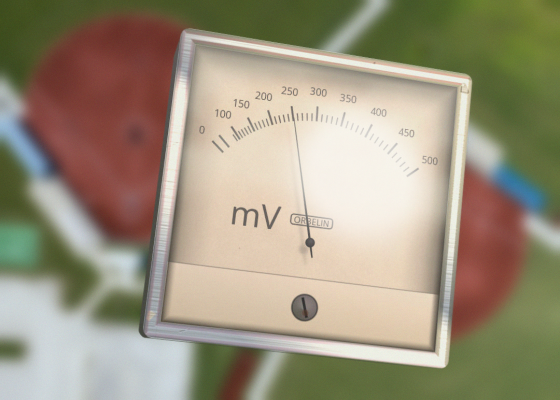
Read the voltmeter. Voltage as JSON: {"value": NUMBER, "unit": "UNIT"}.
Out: {"value": 250, "unit": "mV"}
